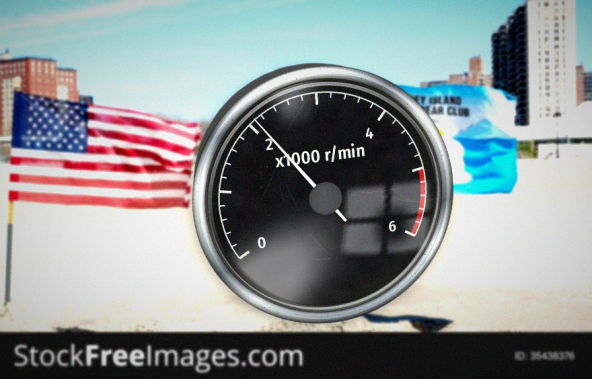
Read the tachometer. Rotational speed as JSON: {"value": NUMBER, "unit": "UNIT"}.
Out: {"value": 2100, "unit": "rpm"}
